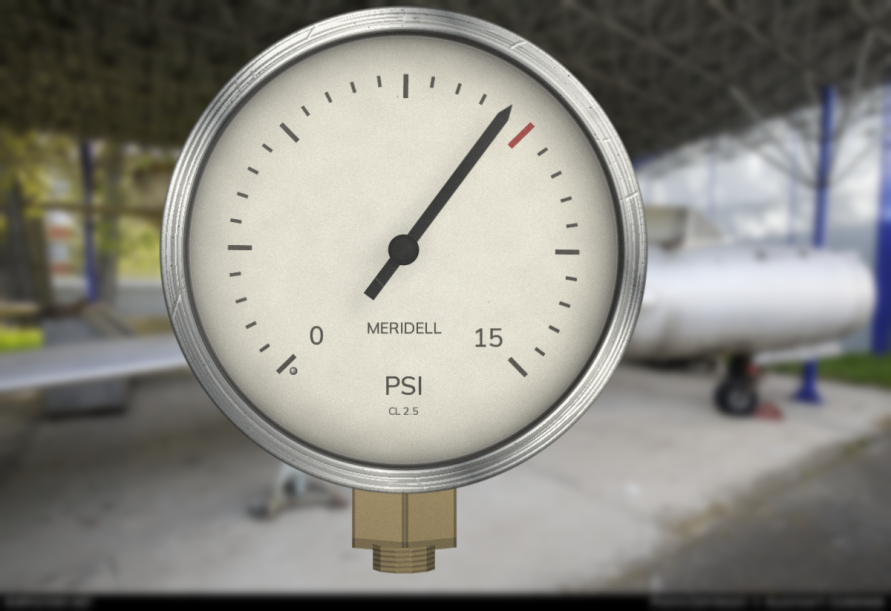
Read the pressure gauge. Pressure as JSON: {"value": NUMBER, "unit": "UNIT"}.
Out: {"value": 9.5, "unit": "psi"}
